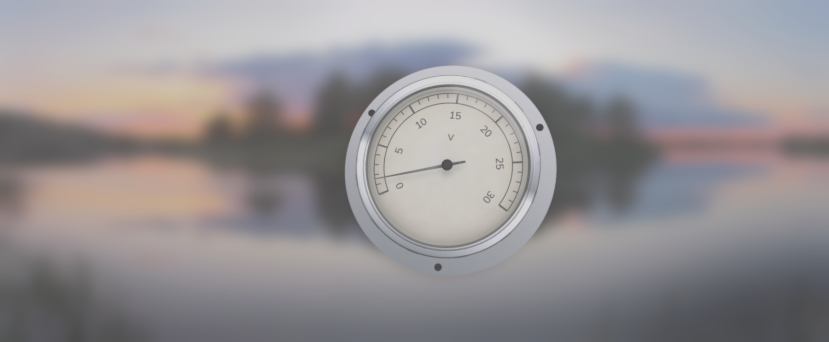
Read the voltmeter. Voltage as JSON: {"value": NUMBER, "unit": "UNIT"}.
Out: {"value": 1.5, "unit": "V"}
